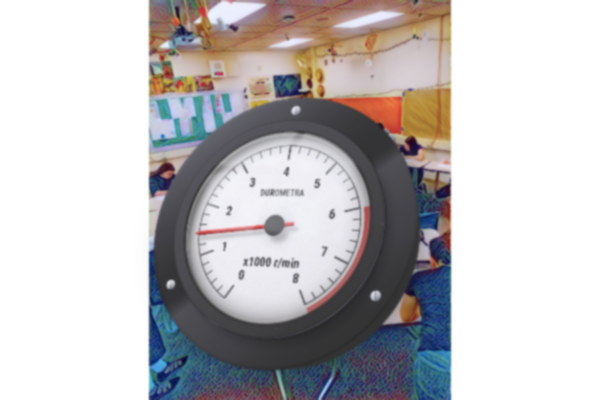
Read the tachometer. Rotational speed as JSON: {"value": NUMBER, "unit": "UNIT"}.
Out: {"value": 1400, "unit": "rpm"}
